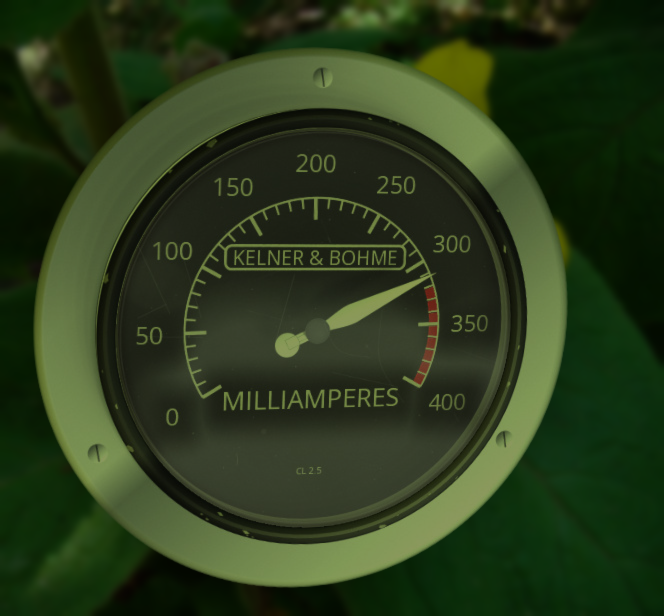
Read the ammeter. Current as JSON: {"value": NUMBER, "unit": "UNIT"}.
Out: {"value": 310, "unit": "mA"}
